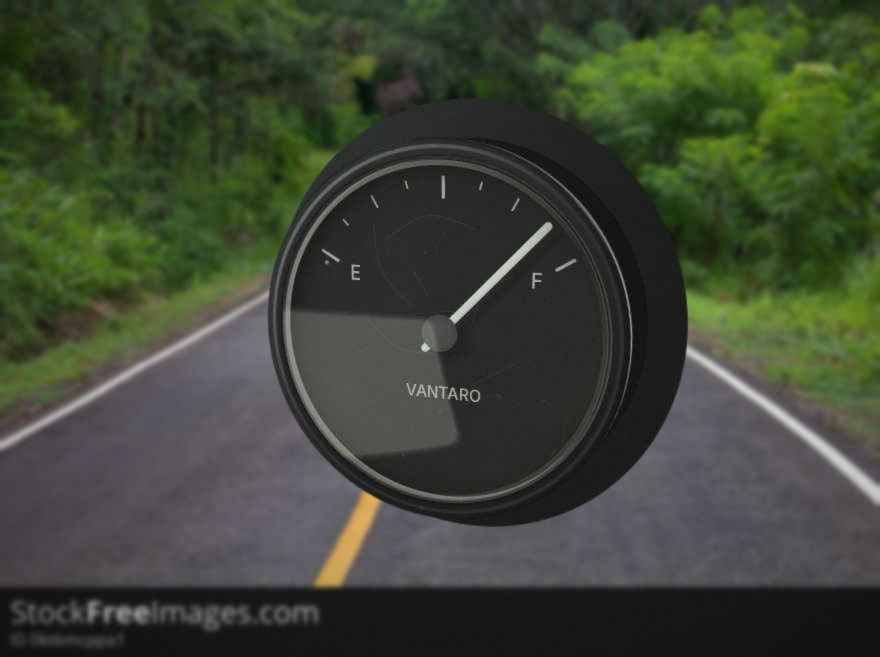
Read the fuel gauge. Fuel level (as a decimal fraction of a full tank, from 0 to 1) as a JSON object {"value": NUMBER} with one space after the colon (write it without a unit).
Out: {"value": 0.875}
